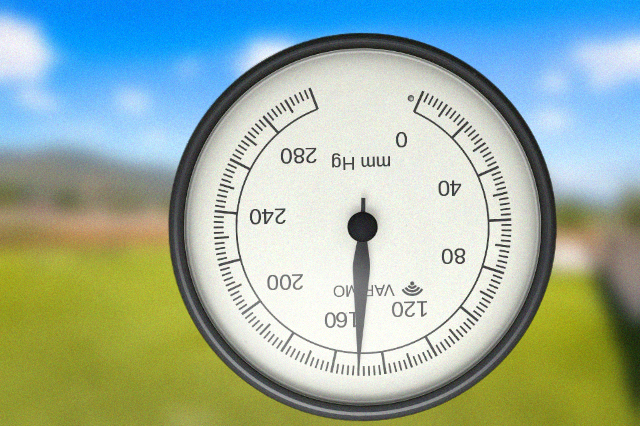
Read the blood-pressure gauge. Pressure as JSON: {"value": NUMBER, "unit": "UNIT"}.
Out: {"value": 150, "unit": "mmHg"}
